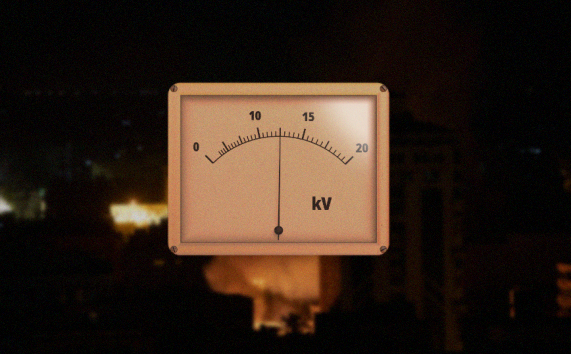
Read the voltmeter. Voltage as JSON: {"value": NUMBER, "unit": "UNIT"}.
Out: {"value": 12.5, "unit": "kV"}
